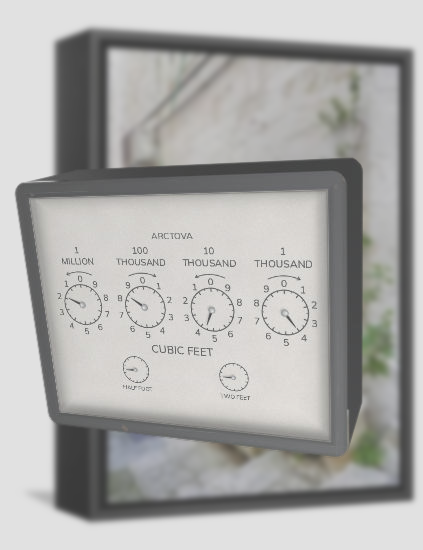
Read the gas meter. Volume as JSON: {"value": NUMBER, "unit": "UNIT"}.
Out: {"value": 184400, "unit": "ft³"}
